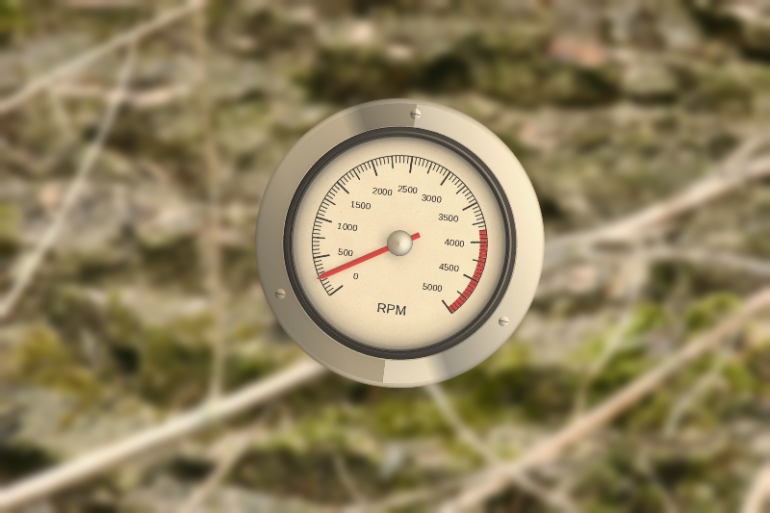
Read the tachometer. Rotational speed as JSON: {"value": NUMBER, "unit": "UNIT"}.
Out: {"value": 250, "unit": "rpm"}
